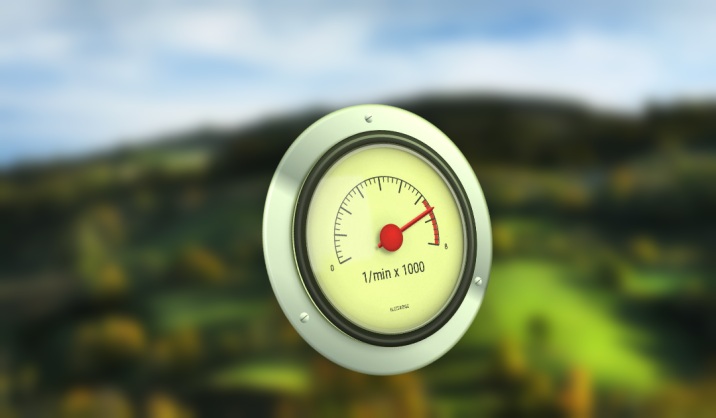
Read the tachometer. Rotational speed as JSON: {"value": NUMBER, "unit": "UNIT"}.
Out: {"value": 6600, "unit": "rpm"}
